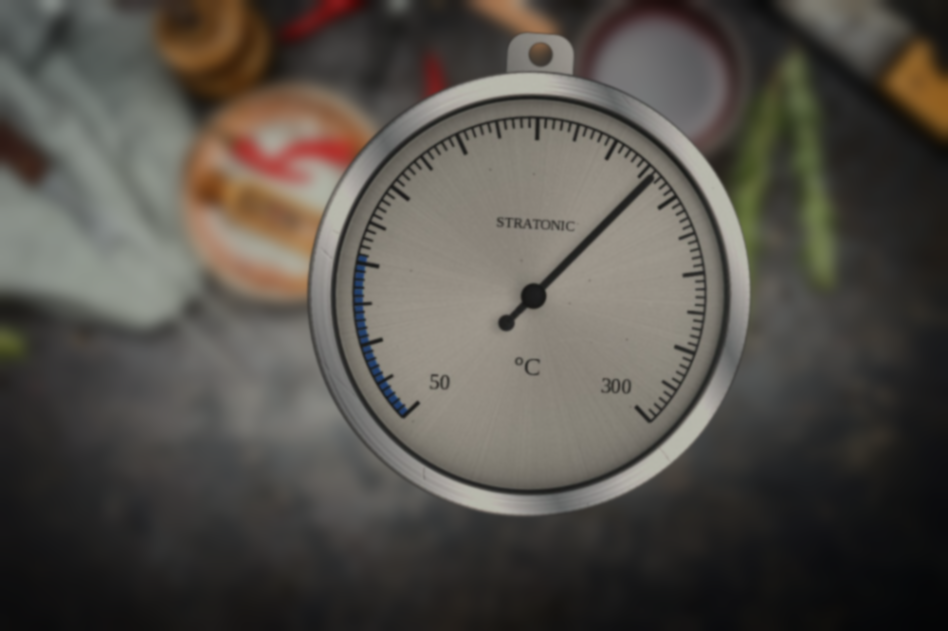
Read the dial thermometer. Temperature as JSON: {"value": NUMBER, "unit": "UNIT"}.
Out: {"value": 215, "unit": "°C"}
